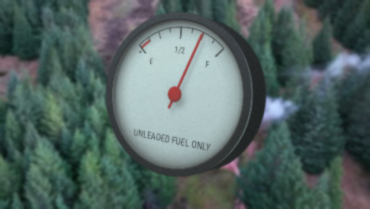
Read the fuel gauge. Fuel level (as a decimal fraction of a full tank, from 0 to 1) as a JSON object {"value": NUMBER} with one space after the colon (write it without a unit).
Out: {"value": 0.75}
